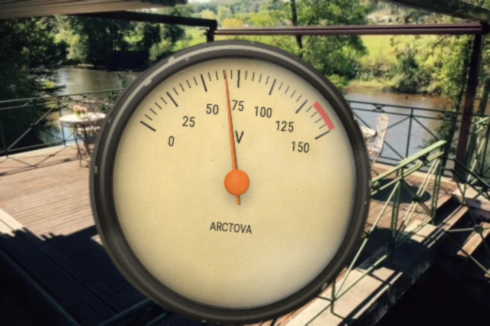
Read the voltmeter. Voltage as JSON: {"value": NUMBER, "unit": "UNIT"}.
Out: {"value": 65, "unit": "V"}
